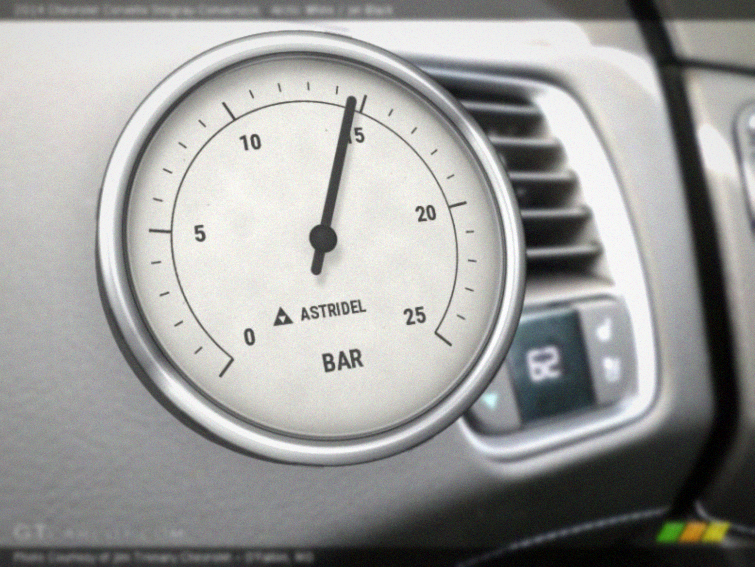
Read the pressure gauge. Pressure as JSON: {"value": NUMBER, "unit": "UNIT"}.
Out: {"value": 14.5, "unit": "bar"}
